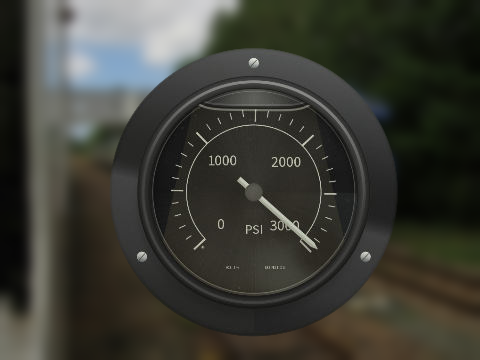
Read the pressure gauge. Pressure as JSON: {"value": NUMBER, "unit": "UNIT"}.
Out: {"value": 2950, "unit": "psi"}
